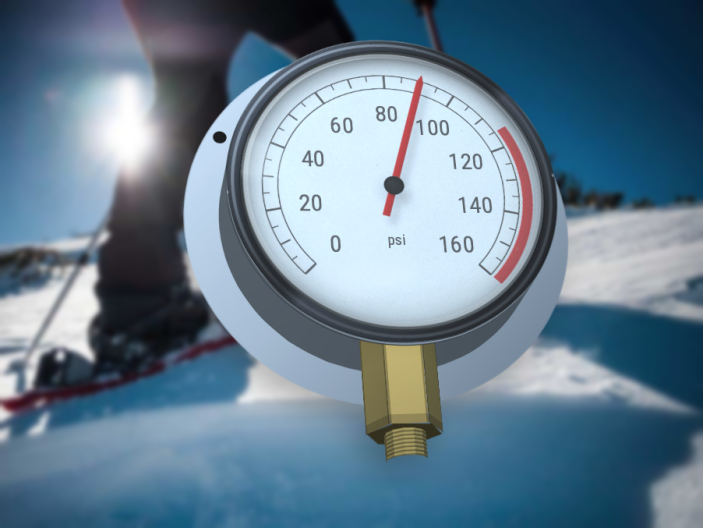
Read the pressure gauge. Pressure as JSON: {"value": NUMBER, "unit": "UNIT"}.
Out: {"value": 90, "unit": "psi"}
